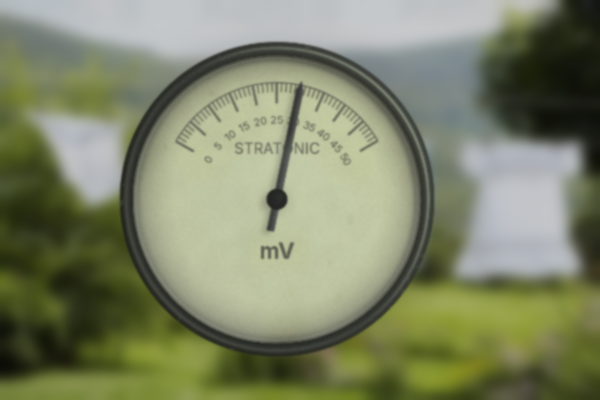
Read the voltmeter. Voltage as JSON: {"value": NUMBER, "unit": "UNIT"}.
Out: {"value": 30, "unit": "mV"}
